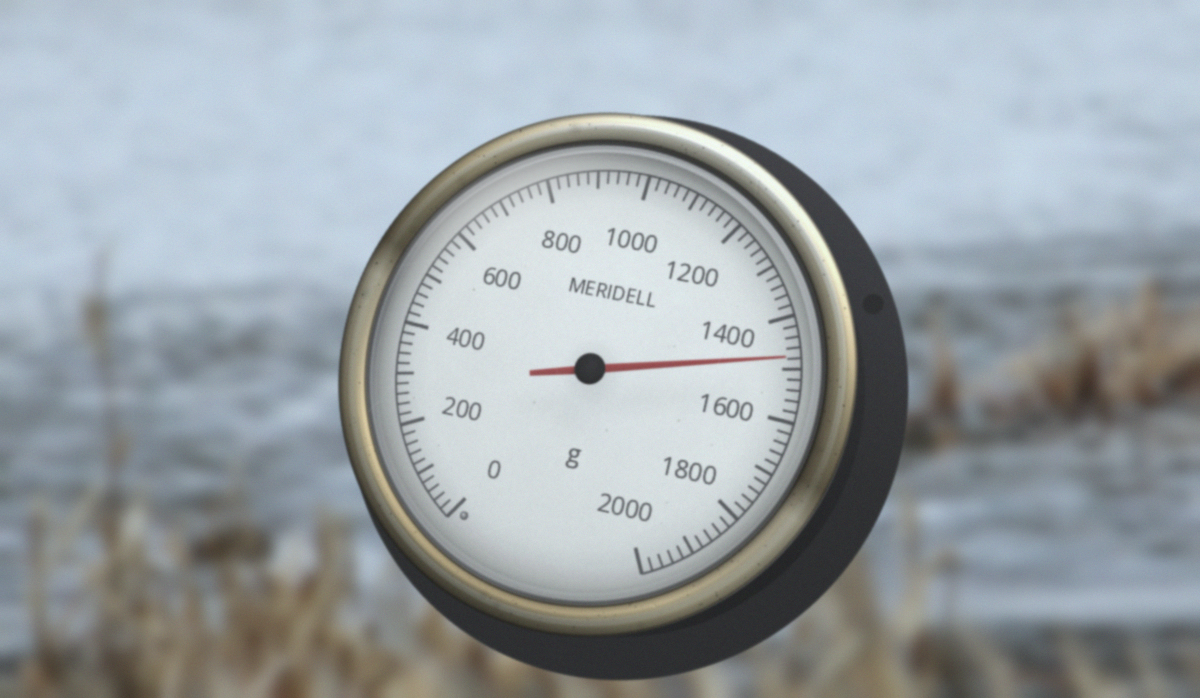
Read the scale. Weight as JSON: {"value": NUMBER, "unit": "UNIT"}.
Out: {"value": 1480, "unit": "g"}
